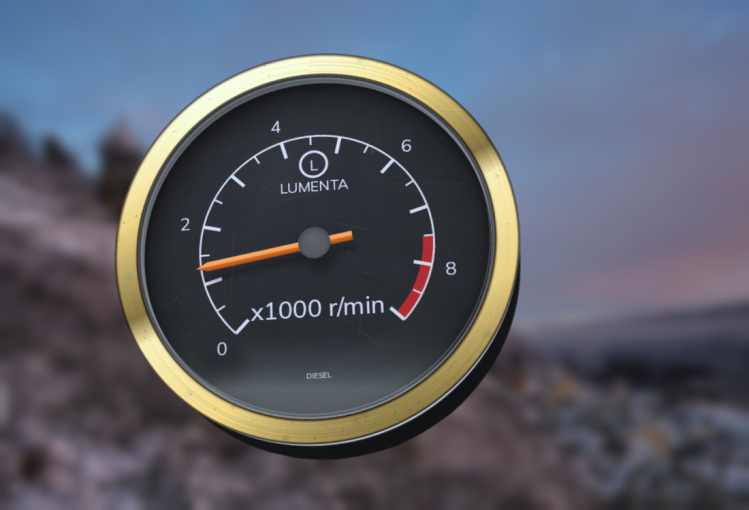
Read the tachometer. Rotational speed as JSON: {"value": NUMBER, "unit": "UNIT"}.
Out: {"value": 1250, "unit": "rpm"}
